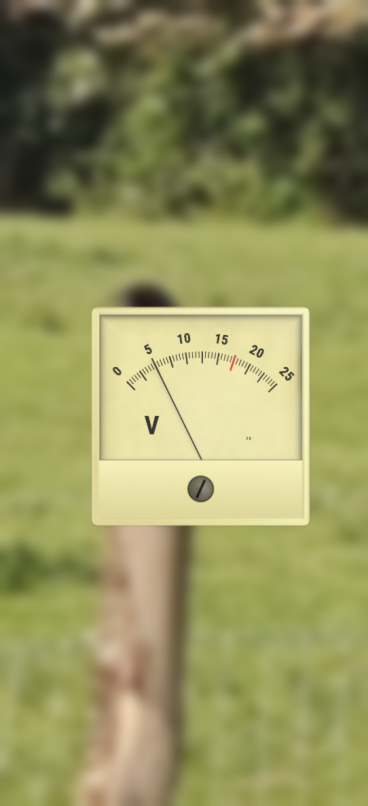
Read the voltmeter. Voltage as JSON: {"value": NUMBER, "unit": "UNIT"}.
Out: {"value": 5, "unit": "V"}
